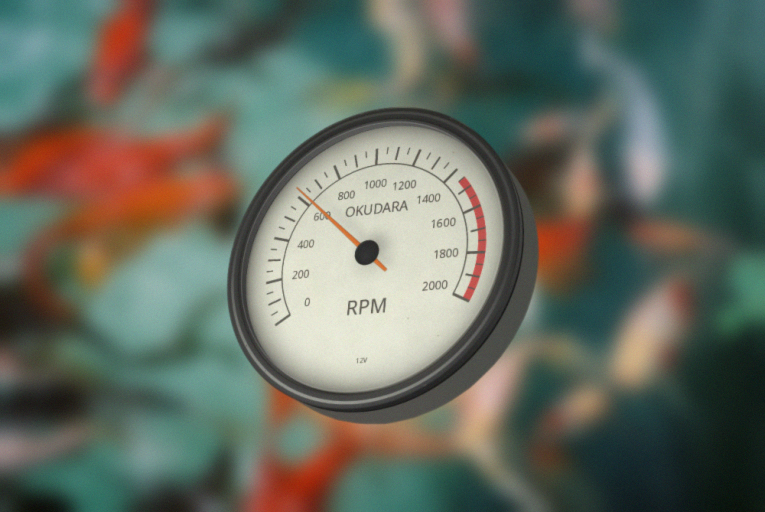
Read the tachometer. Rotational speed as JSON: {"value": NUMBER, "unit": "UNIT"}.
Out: {"value": 625, "unit": "rpm"}
